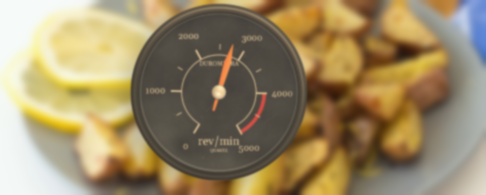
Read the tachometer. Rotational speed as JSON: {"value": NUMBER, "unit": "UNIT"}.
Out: {"value": 2750, "unit": "rpm"}
